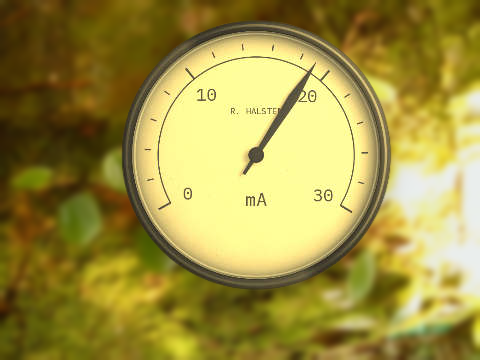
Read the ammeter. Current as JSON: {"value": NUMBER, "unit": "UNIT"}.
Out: {"value": 19, "unit": "mA"}
